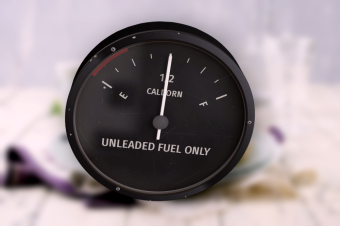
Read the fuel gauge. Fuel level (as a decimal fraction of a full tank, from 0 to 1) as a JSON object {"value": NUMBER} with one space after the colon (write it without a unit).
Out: {"value": 0.5}
